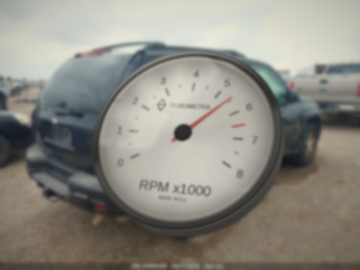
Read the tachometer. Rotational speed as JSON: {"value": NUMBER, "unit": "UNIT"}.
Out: {"value": 5500, "unit": "rpm"}
